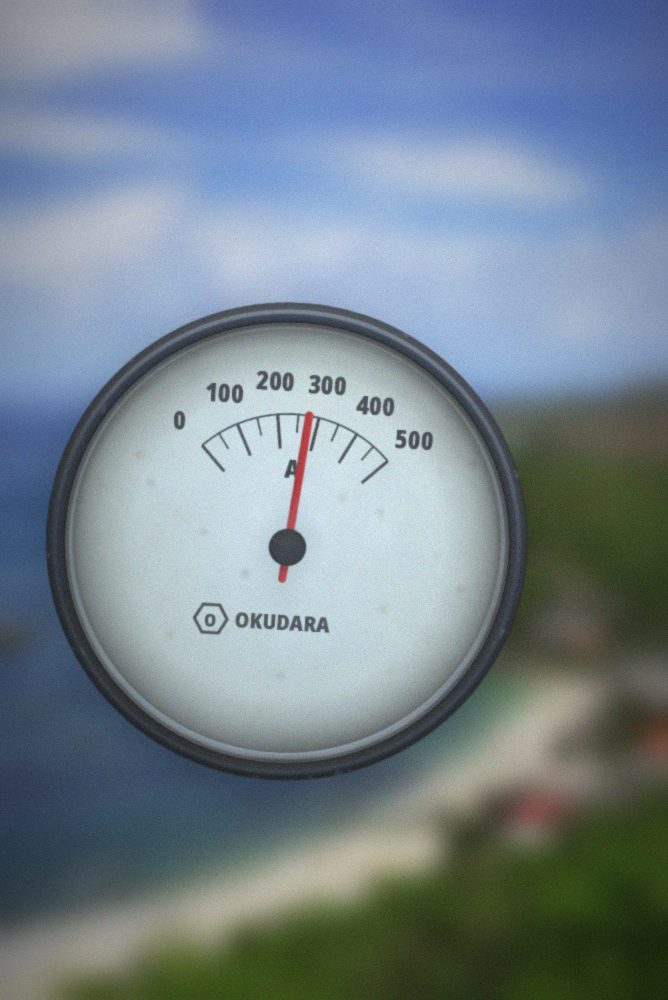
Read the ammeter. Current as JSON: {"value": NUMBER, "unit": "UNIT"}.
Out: {"value": 275, "unit": "A"}
